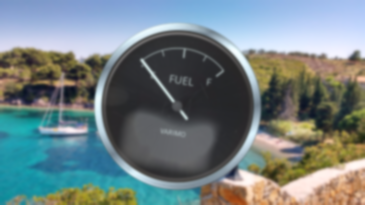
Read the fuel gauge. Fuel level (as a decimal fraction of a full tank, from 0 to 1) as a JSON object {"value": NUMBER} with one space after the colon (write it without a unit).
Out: {"value": 0}
